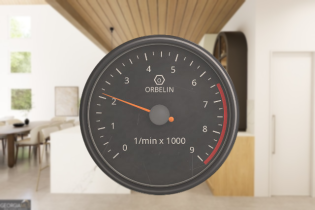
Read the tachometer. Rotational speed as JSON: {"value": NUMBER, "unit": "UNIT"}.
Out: {"value": 2125, "unit": "rpm"}
